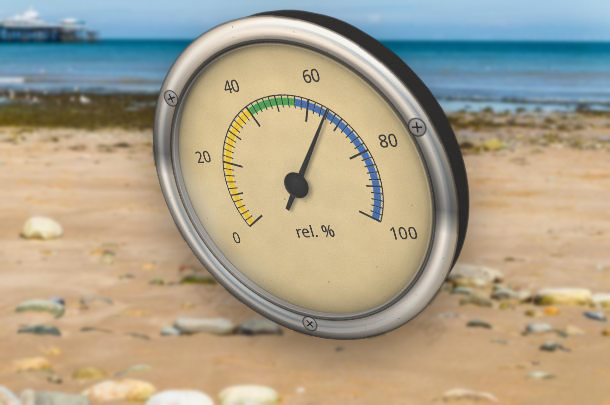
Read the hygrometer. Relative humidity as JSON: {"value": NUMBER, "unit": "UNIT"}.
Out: {"value": 66, "unit": "%"}
